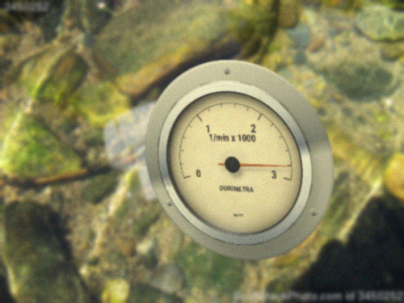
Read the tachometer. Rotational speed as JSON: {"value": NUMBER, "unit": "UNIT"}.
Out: {"value": 2800, "unit": "rpm"}
